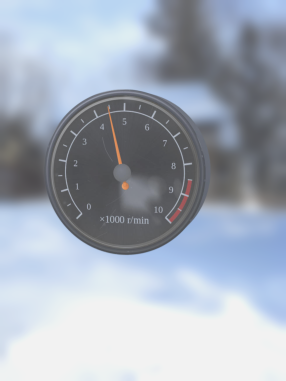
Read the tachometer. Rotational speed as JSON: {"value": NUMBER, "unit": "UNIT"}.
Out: {"value": 4500, "unit": "rpm"}
